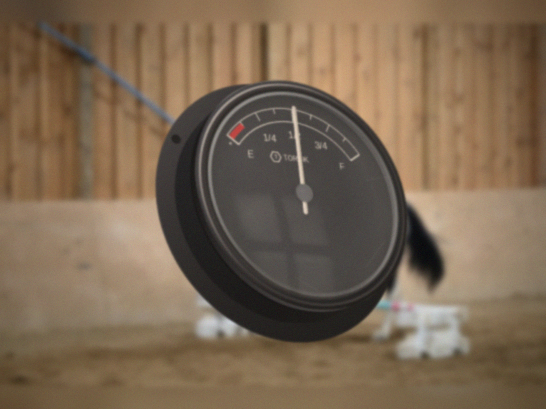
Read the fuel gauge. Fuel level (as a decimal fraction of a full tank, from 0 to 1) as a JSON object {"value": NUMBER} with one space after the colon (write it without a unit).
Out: {"value": 0.5}
